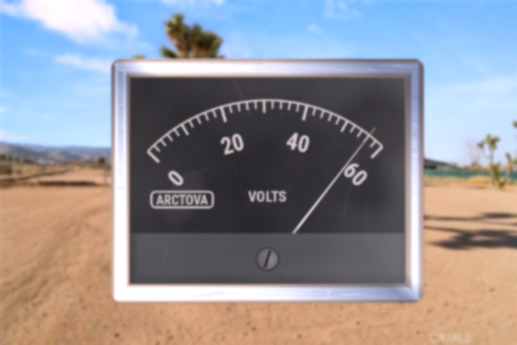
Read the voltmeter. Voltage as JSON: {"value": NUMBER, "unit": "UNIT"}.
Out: {"value": 56, "unit": "V"}
